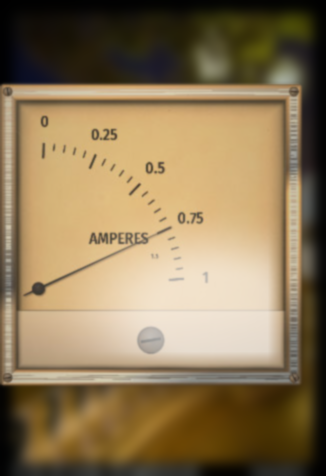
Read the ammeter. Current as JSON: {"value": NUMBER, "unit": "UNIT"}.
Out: {"value": 0.75, "unit": "A"}
